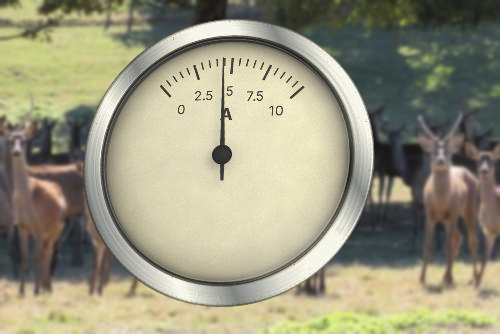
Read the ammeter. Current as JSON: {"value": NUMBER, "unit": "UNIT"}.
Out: {"value": 4.5, "unit": "A"}
